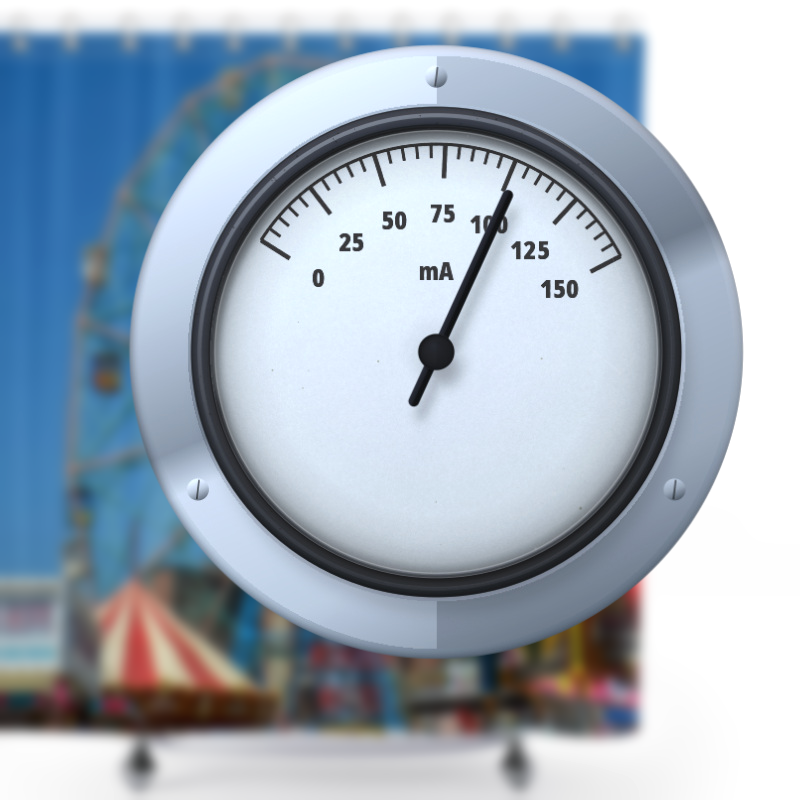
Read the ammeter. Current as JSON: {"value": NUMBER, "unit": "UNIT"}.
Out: {"value": 102.5, "unit": "mA"}
